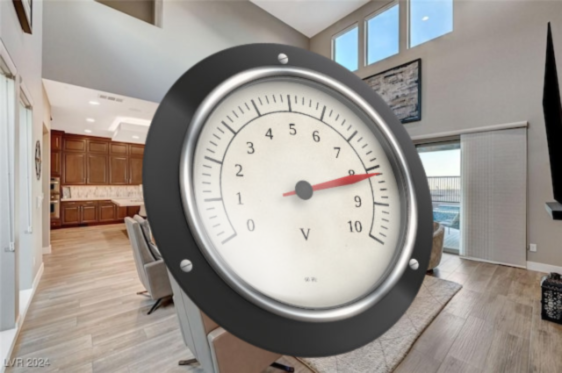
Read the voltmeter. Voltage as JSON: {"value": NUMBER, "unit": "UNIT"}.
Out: {"value": 8.2, "unit": "V"}
